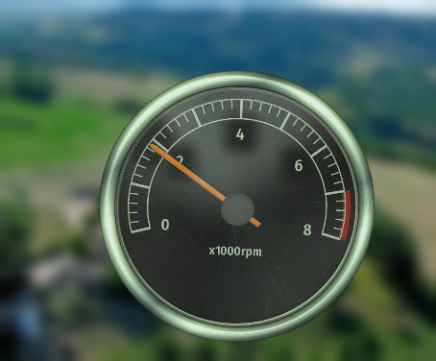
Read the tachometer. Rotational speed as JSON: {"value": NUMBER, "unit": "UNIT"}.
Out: {"value": 1900, "unit": "rpm"}
